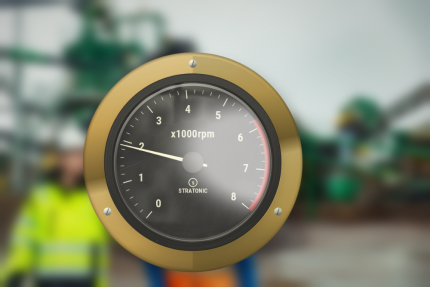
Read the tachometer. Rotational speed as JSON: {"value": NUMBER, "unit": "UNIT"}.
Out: {"value": 1900, "unit": "rpm"}
